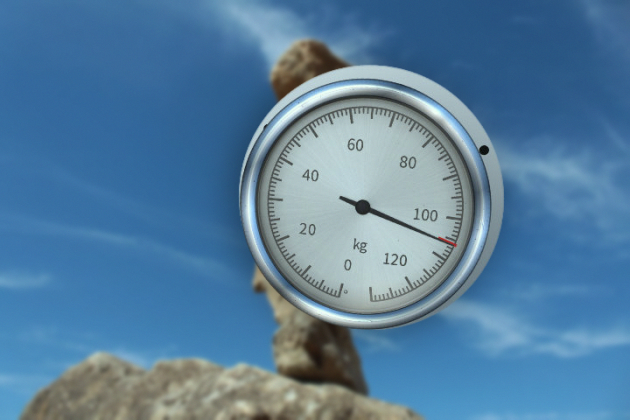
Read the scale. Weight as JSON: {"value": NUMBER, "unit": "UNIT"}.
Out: {"value": 106, "unit": "kg"}
